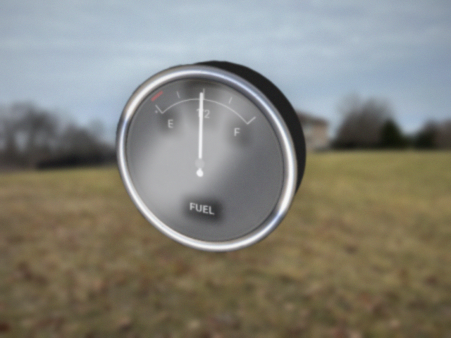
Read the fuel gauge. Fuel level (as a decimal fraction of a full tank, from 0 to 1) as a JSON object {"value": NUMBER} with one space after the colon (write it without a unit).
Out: {"value": 0.5}
